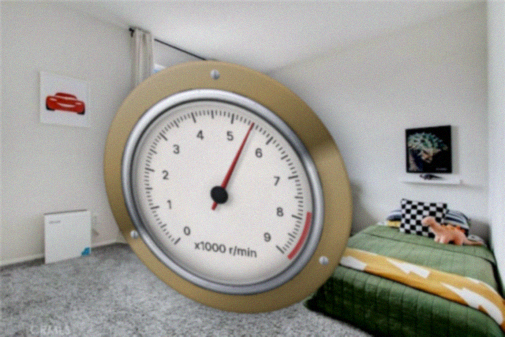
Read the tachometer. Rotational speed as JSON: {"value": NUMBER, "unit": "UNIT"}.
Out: {"value": 5500, "unit": "rpm"}
